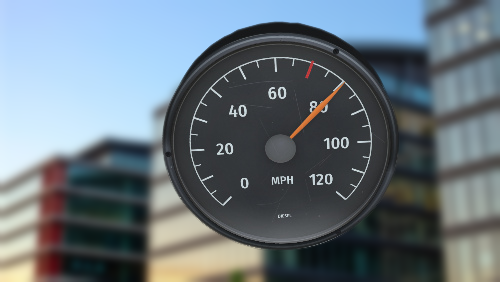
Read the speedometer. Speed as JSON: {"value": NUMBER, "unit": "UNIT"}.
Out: {"value": 80, "unit": "mph"}
